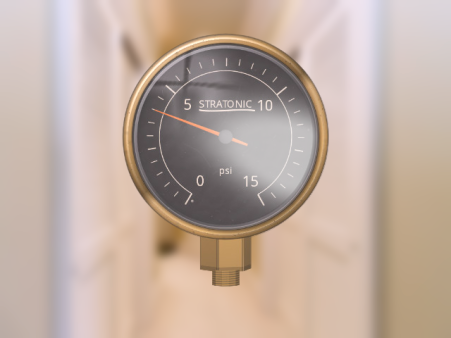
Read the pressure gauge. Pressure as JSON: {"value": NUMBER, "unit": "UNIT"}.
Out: {"value": 4, "unit": "psi"}
